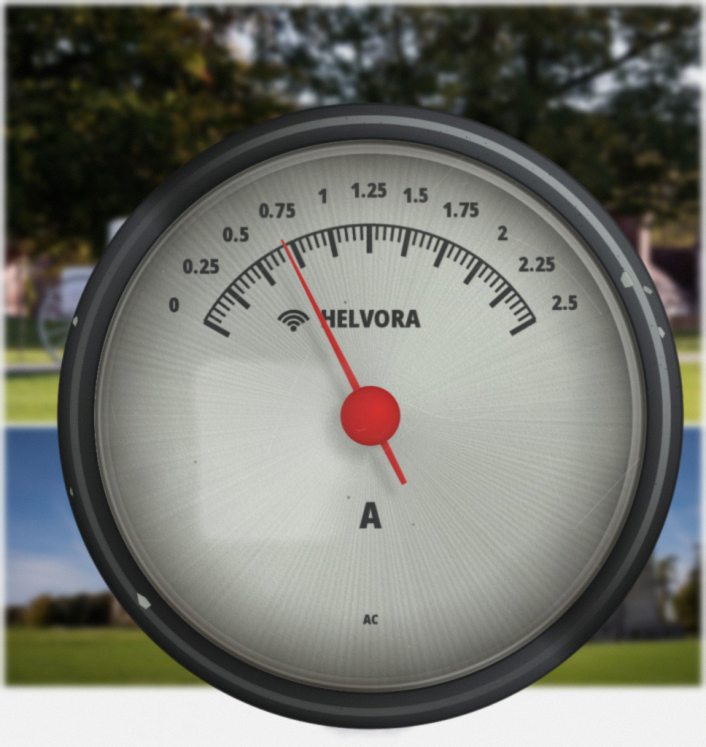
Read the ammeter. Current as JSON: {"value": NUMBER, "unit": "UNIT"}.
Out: {"value": 0.7, "unit": "A"}
